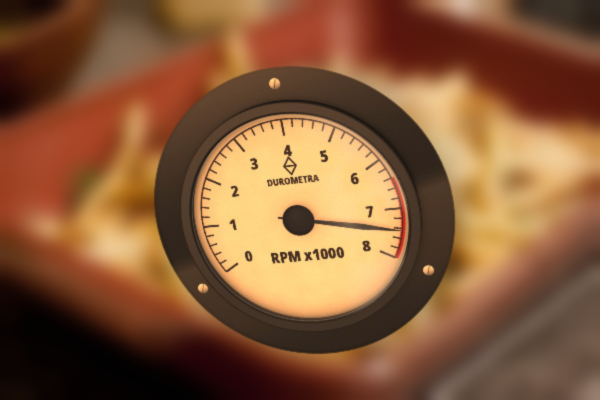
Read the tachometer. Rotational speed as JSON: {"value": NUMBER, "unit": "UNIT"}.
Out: {"value": 7400, "unit": "rpm"}
